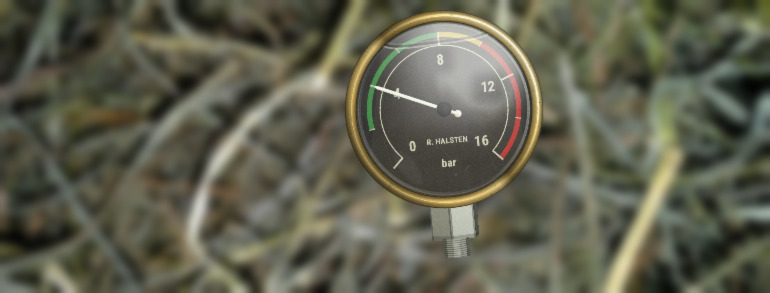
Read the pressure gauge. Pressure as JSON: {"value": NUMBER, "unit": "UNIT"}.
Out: {"value": 4, "unit": "bar"}
